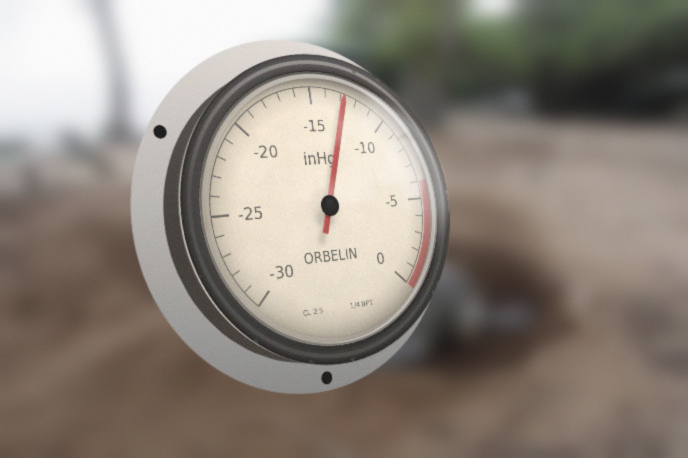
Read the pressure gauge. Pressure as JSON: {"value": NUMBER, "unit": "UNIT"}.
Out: {"value": -13, "unit": "inHg"}
